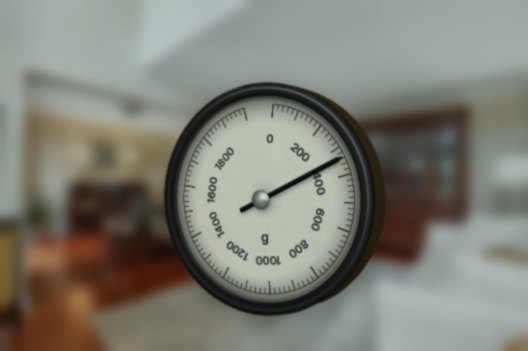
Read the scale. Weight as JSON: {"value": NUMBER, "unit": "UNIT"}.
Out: {"value": 340, "unit": "g"}
